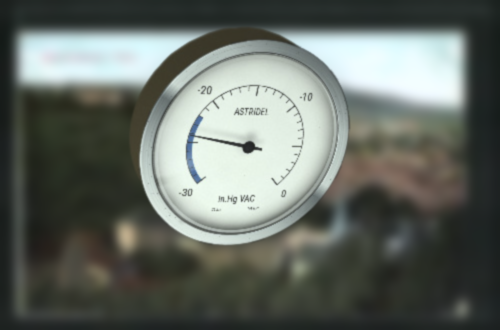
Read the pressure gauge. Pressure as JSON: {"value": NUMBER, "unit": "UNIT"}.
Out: {"value": -24, "unit": "inHg"}
